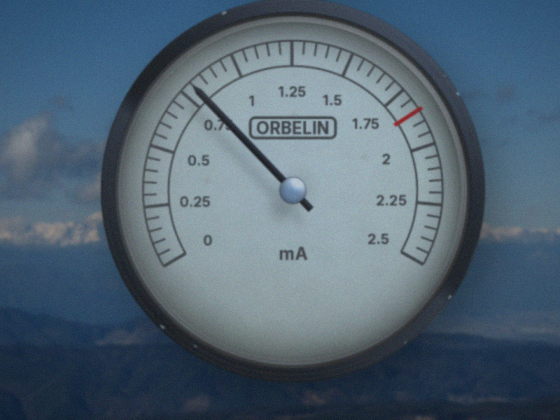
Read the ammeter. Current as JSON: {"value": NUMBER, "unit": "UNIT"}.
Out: {"value": 0.8, "unit": "mA"}
